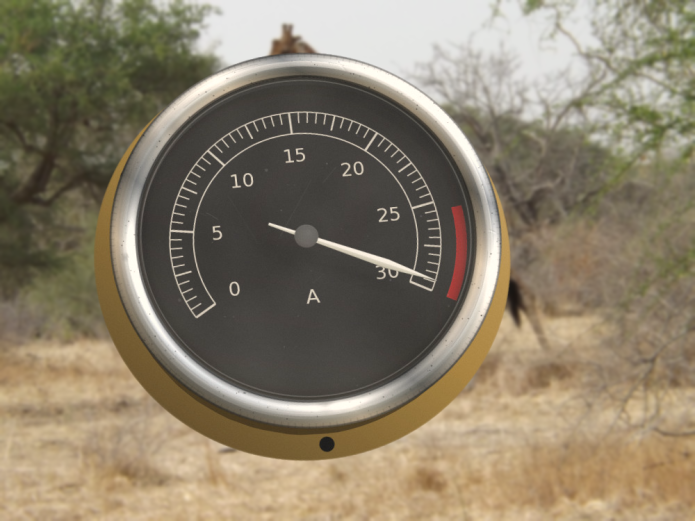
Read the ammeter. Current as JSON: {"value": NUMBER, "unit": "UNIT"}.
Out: {"value": 29.5, "unit": "A"}
